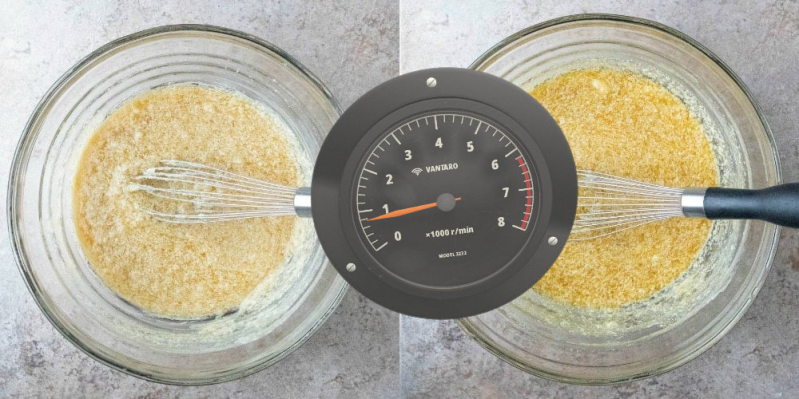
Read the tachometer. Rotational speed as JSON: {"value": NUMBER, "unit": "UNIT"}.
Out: {"value": 800, "unit": "rpm"}
